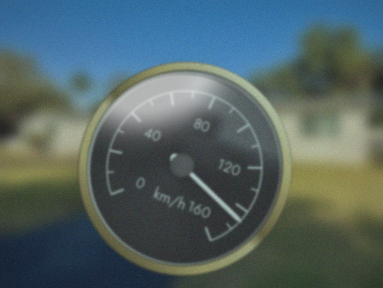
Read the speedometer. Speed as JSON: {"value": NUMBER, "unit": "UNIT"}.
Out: {"value": 145, "unit": "km/h"}
